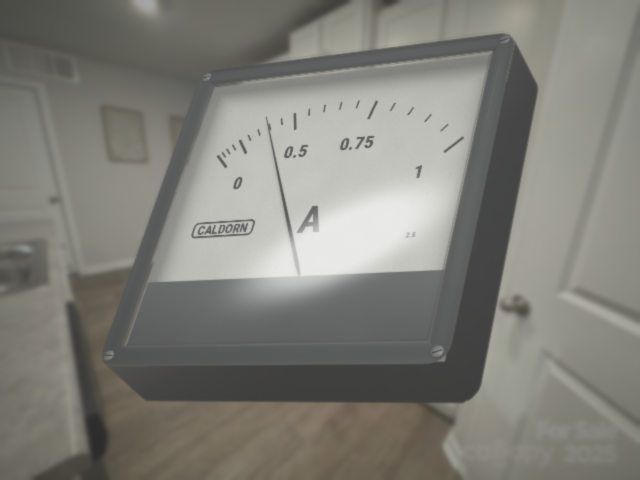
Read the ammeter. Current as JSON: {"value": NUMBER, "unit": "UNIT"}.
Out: {"value": 0.4, "unit": "A"}
